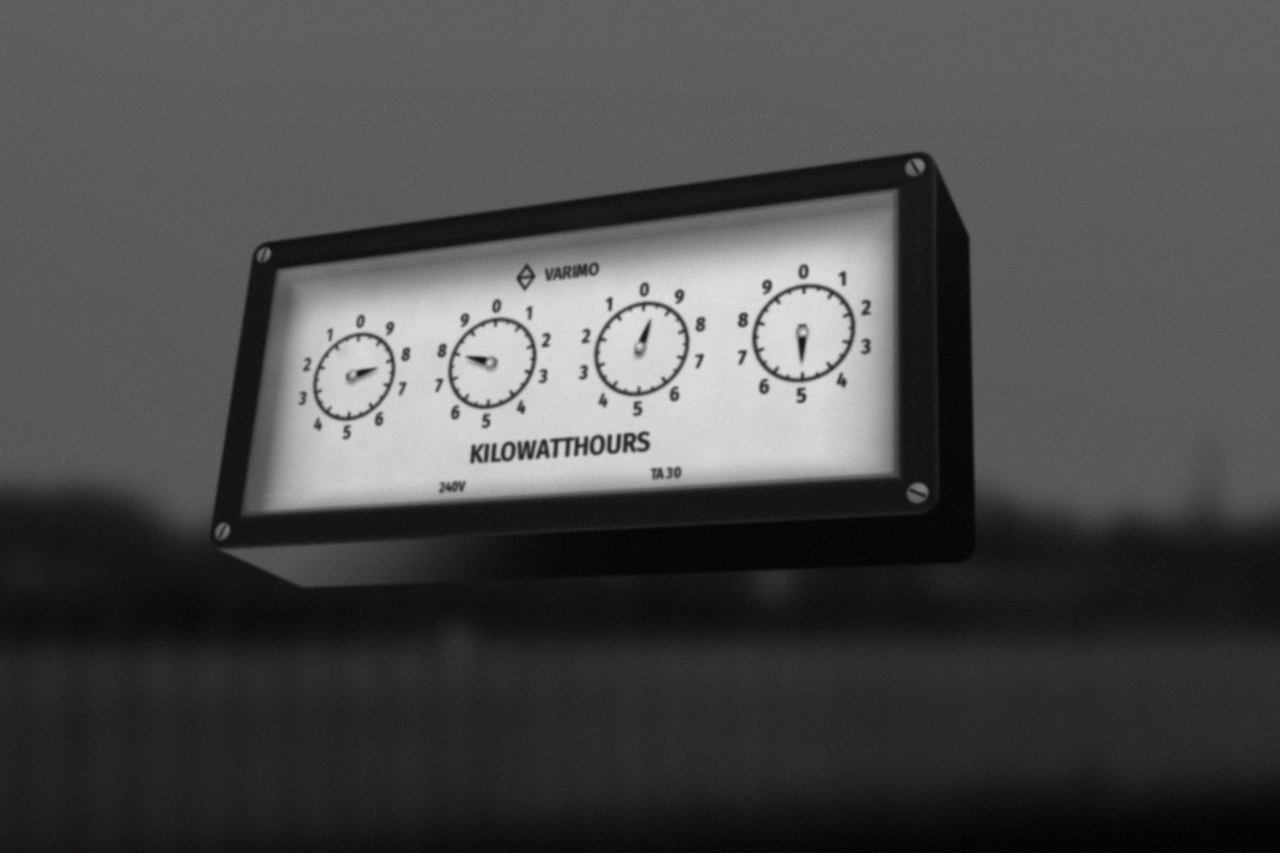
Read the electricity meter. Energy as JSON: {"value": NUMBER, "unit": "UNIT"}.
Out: {"value": 7795, "unit": "kWh"}
